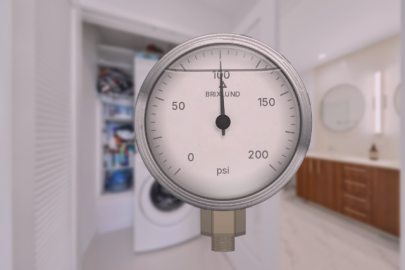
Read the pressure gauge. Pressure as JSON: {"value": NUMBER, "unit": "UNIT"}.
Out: {"value": 100, "unit": "psi"}
